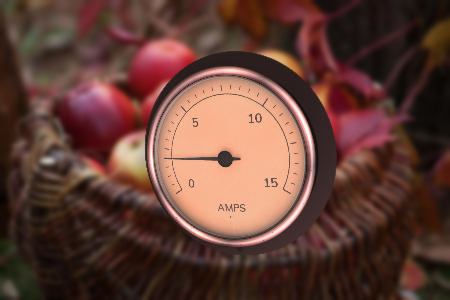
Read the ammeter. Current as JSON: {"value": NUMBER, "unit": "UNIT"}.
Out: {"value": 2, "unit": "A"}
